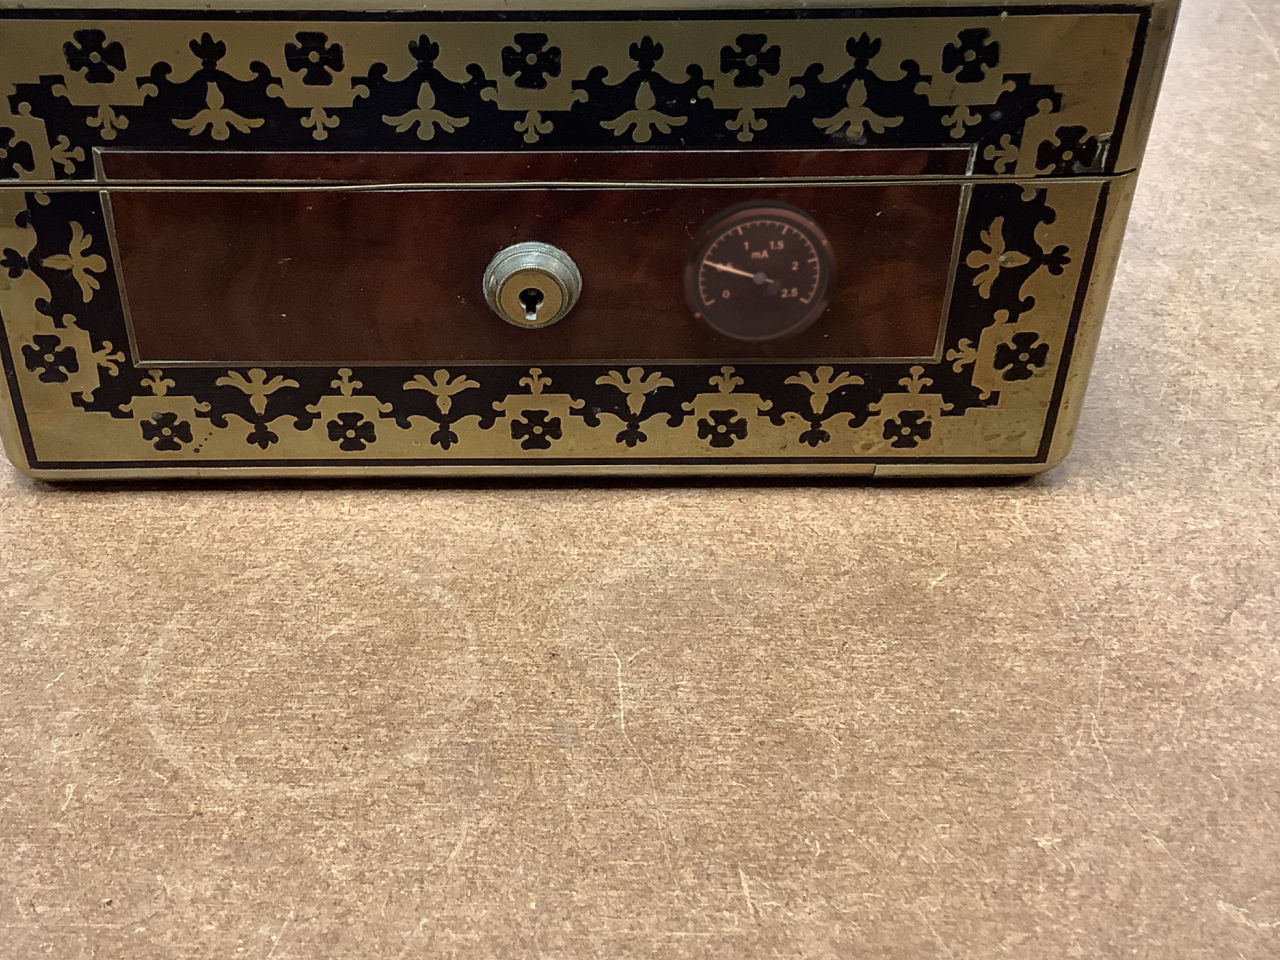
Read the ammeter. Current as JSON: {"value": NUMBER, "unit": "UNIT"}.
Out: {"value": 0.5, "unit": "mA"}
